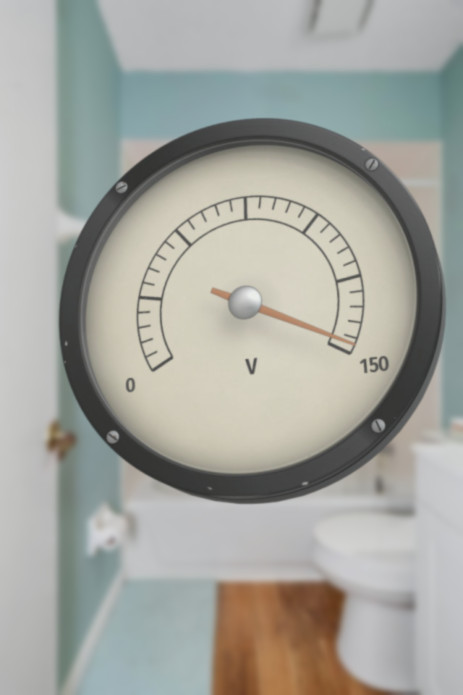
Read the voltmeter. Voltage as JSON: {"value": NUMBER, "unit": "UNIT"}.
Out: {"value": 147.5, "unit": "V"}
